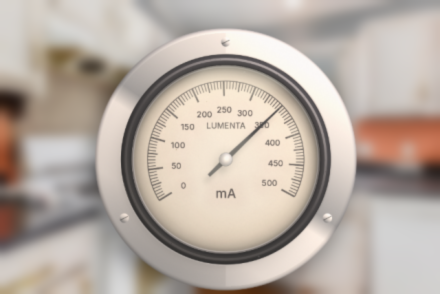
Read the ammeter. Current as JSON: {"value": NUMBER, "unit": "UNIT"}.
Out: {"value": 350, "unit": "mA"}
